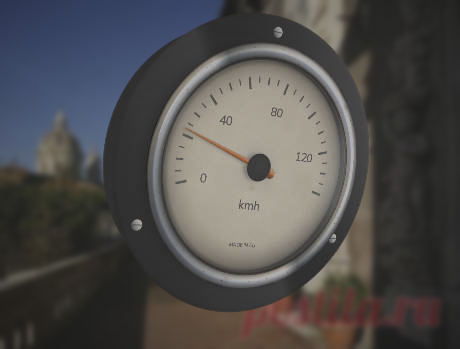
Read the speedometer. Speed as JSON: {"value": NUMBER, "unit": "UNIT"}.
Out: {"value": 22.5, "unit": "km/h"}
